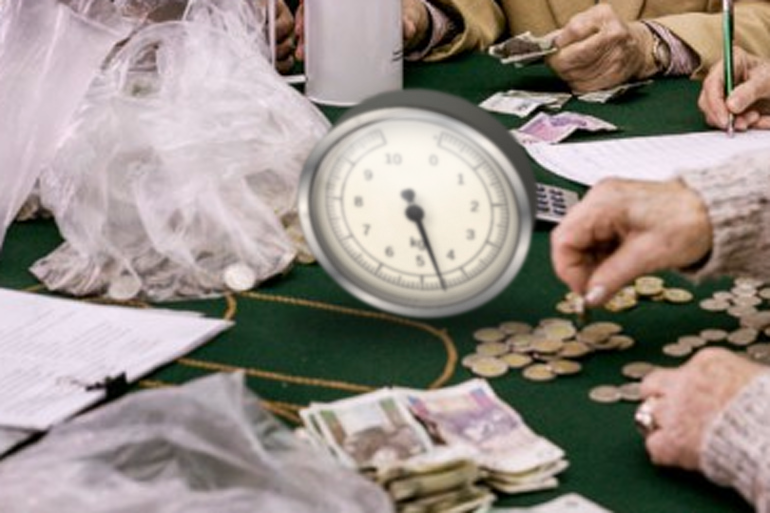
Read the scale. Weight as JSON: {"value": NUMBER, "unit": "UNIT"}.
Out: {"value": 4.5, "unit": "kg"}
